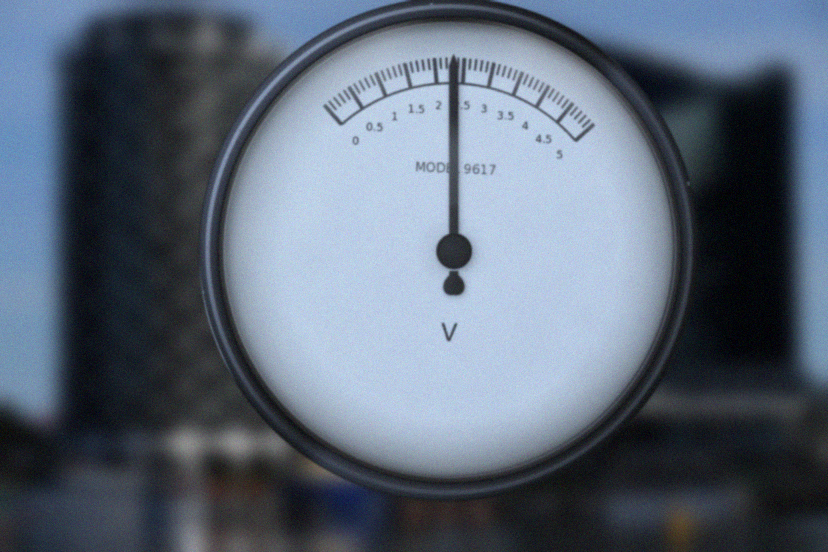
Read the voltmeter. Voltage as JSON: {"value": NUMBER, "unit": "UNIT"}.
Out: {"value": 2.3, "unit": "V"}
